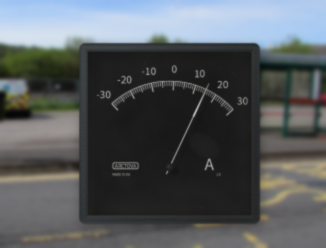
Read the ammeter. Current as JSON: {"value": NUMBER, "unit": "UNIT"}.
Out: {"value": 15, "unit": "A"}
